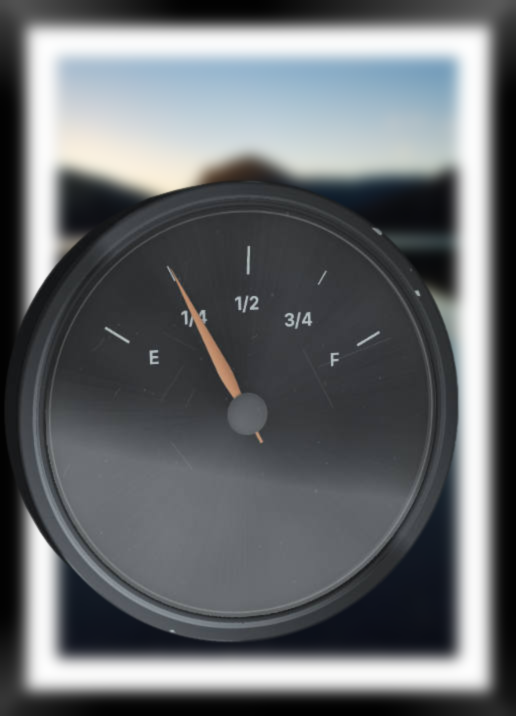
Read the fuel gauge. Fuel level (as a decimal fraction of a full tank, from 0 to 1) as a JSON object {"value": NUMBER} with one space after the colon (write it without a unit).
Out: {"value": 0.25}
